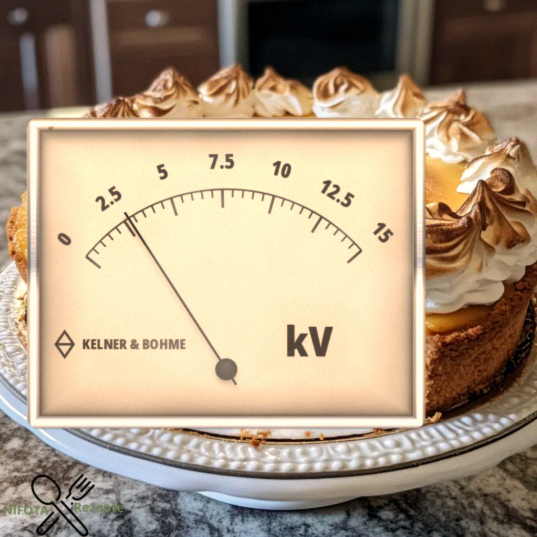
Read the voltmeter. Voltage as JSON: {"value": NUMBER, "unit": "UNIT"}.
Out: {"value": 2.75, "unit": "kV"}
